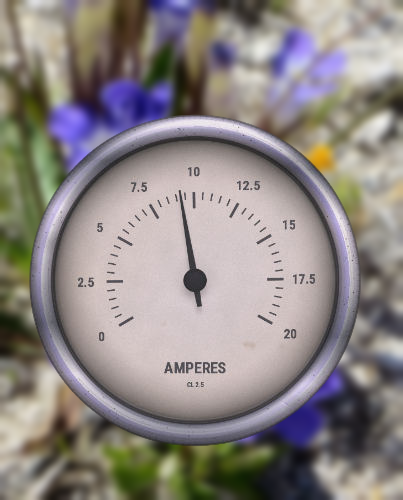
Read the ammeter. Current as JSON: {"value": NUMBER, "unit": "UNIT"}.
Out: {"value": 9.25, "unit": "A"}
